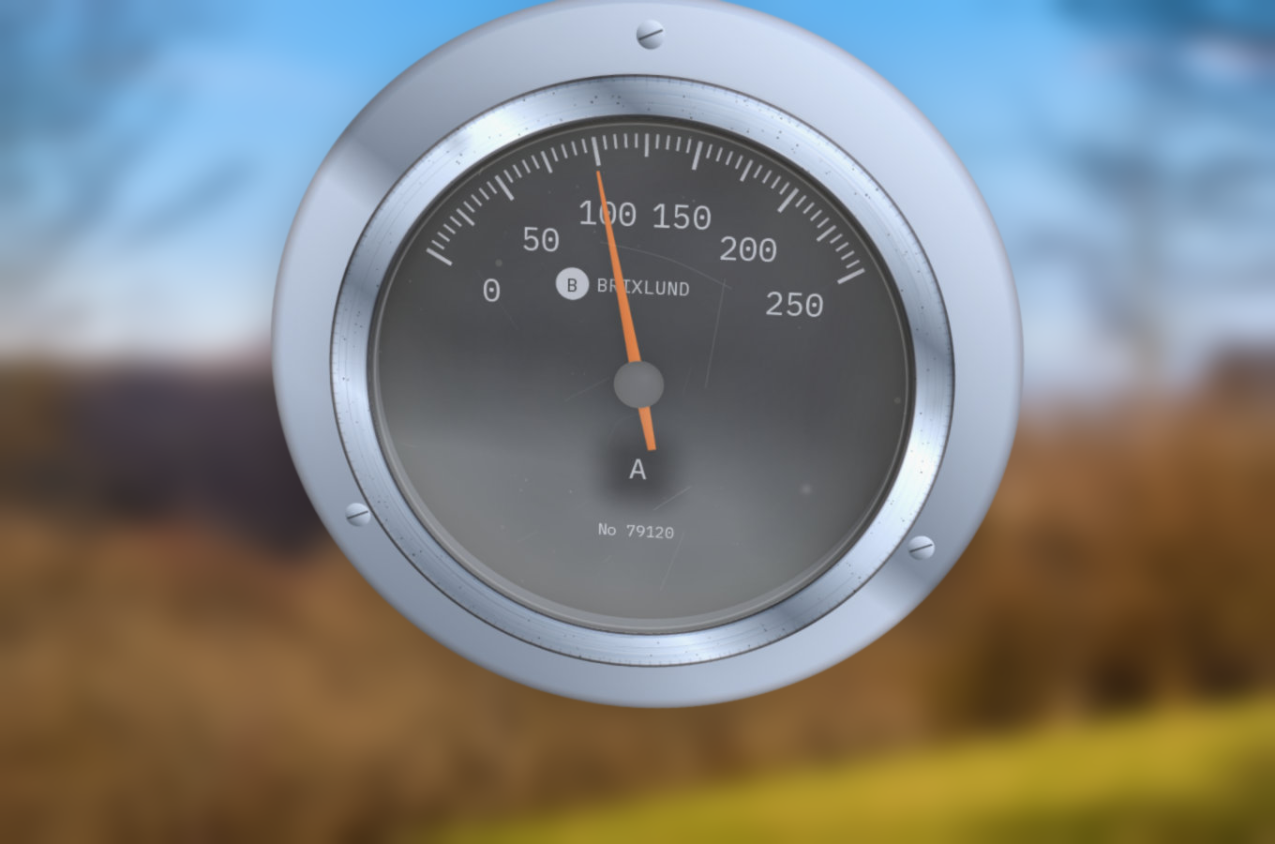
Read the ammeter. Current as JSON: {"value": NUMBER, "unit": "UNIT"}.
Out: {"value": 100, "unit": "A"}
